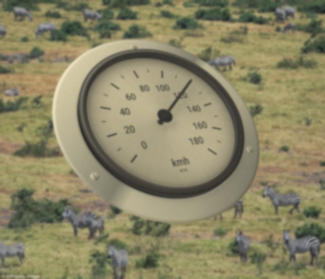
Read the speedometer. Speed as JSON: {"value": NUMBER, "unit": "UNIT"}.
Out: {"value": 120, "unit": "km/h"}
